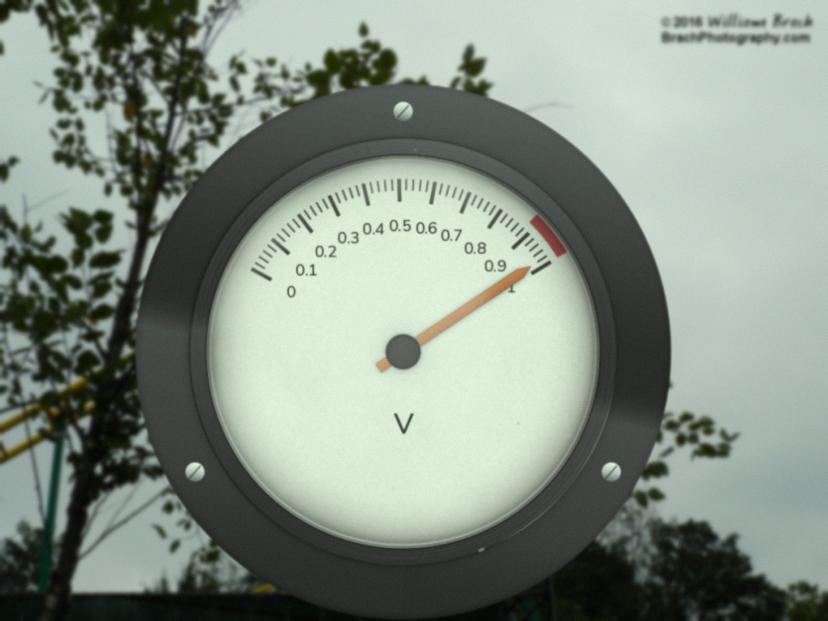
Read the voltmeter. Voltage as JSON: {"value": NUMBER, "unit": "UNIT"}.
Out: {"value": 0.98, "unit": "V"}
